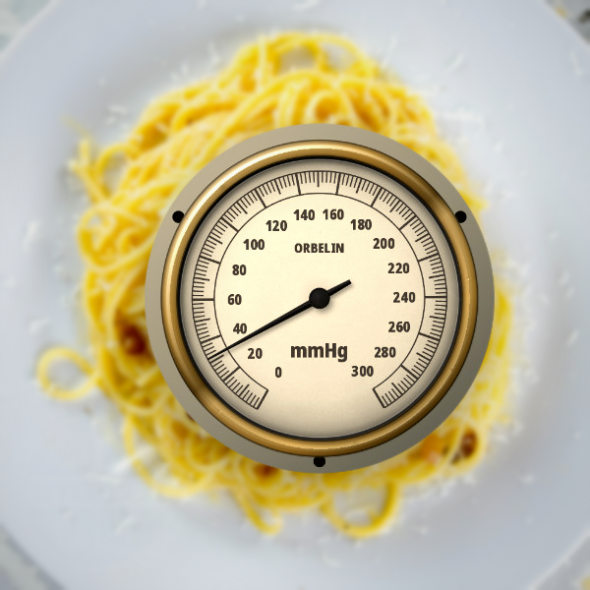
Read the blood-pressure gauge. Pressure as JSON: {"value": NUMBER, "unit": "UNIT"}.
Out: {"value": 32, "unit": "mmHg"}
